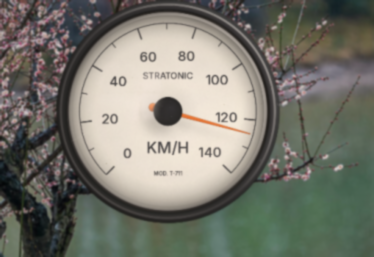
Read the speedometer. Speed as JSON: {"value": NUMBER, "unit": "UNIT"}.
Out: {"value": 125, "unit": "km/h"}
